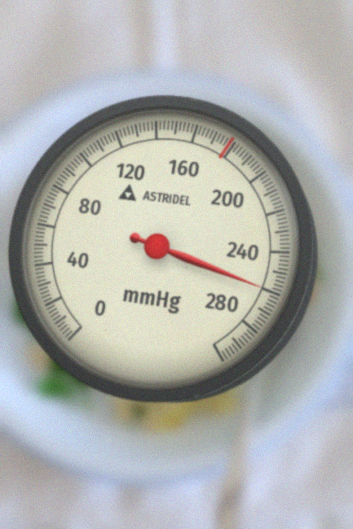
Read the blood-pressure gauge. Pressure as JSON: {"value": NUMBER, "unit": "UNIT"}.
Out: {"value": 260, "unit": "mmHg"}
